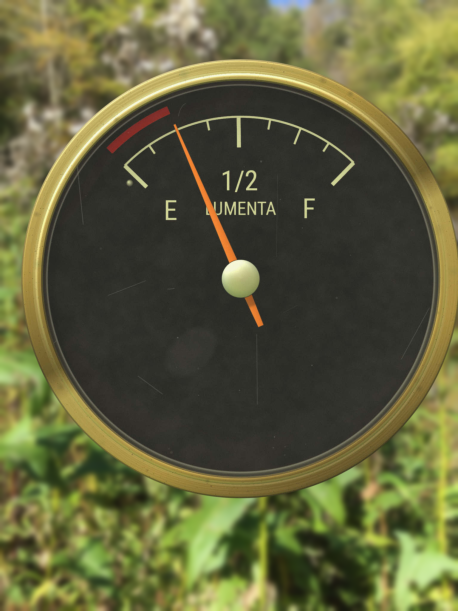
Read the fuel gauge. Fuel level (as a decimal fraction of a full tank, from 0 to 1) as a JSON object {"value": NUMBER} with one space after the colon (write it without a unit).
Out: {"value": 0.25}
